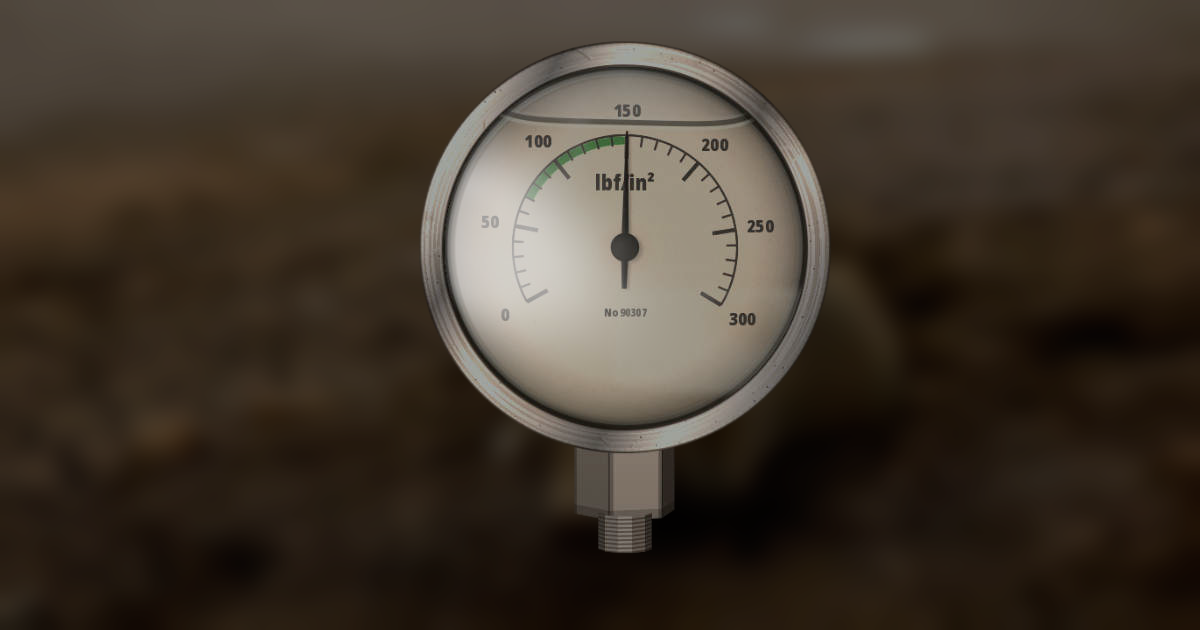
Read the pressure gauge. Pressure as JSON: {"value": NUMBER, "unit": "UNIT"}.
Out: {"value": 150, "unit": "psi"}
